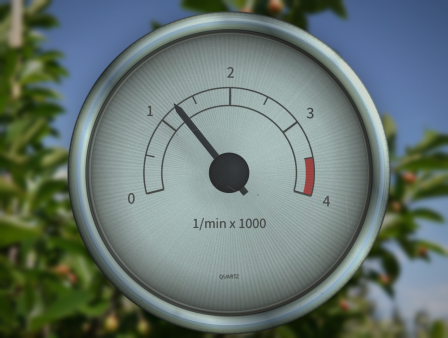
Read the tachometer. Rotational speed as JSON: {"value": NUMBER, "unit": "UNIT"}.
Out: {"value": 1250, "unit": "rpm"}
